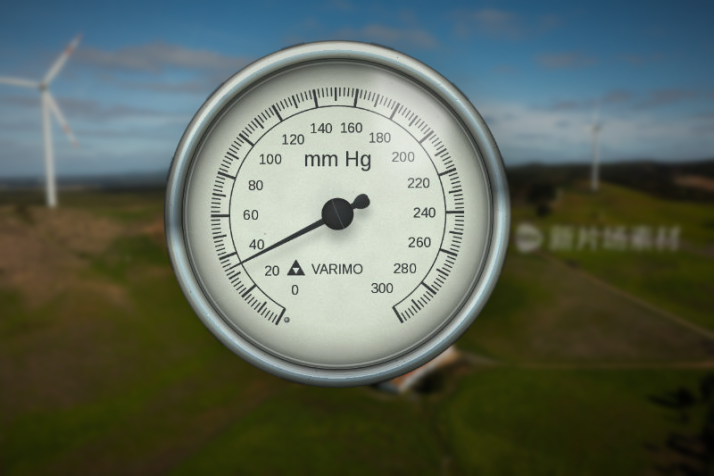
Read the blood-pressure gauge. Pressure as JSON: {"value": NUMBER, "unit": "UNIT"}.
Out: {"value": 34, "unit": "mmHg"}
